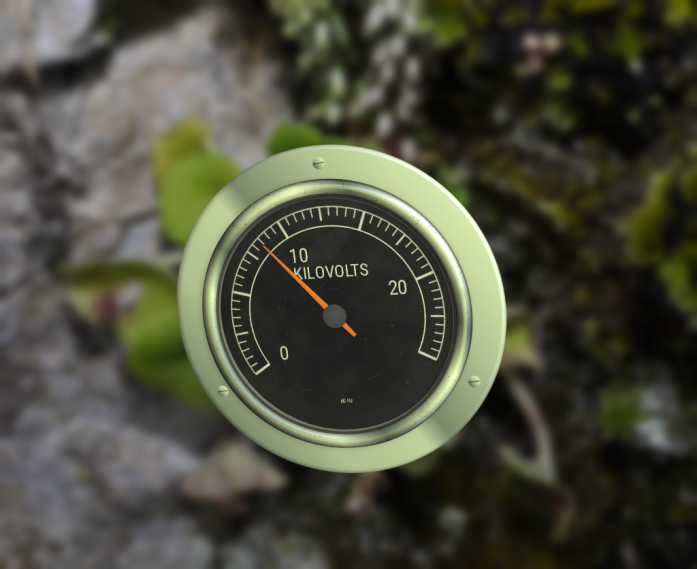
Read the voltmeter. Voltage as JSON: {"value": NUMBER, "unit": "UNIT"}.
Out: {"value": 8.5, "unit": "kV"}
